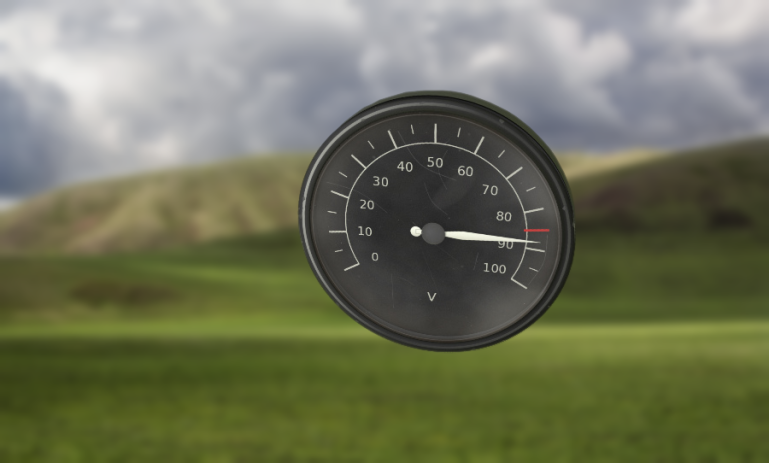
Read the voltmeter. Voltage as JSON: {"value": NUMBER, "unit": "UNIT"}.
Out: {"value": 87.5, "unit": "V"}
